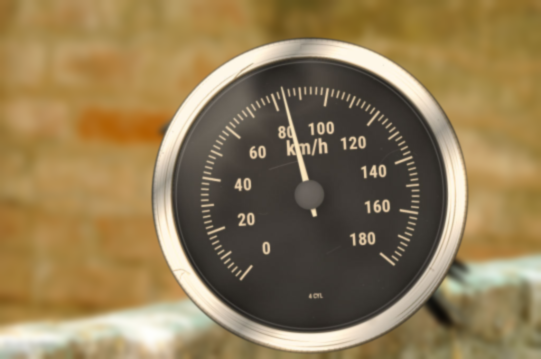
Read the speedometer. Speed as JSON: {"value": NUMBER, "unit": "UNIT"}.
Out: {"value": 84, "unit": "km/h"}
